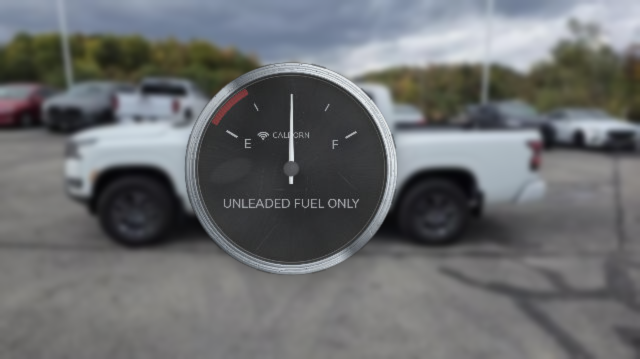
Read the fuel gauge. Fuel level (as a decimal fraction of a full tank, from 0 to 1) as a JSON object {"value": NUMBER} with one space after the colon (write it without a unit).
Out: {"value": 0.5}
